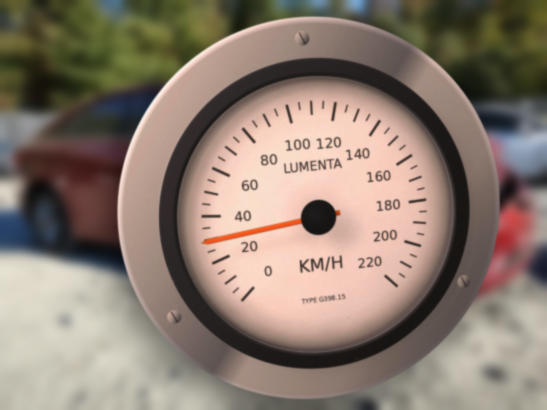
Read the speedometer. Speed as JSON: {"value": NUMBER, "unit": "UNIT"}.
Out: {"value": 30, "unit": "km/h"}
